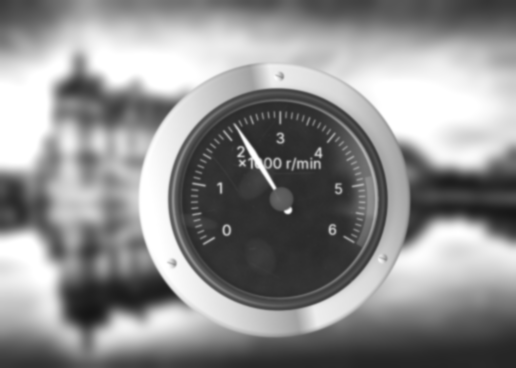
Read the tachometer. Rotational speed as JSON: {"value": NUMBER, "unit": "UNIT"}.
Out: {"value": 2200, "unit": "rpm"}
